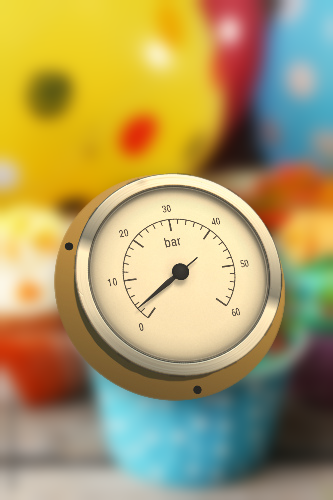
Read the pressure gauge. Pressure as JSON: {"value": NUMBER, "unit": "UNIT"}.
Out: {"value": 3, "unit": "bar"}
